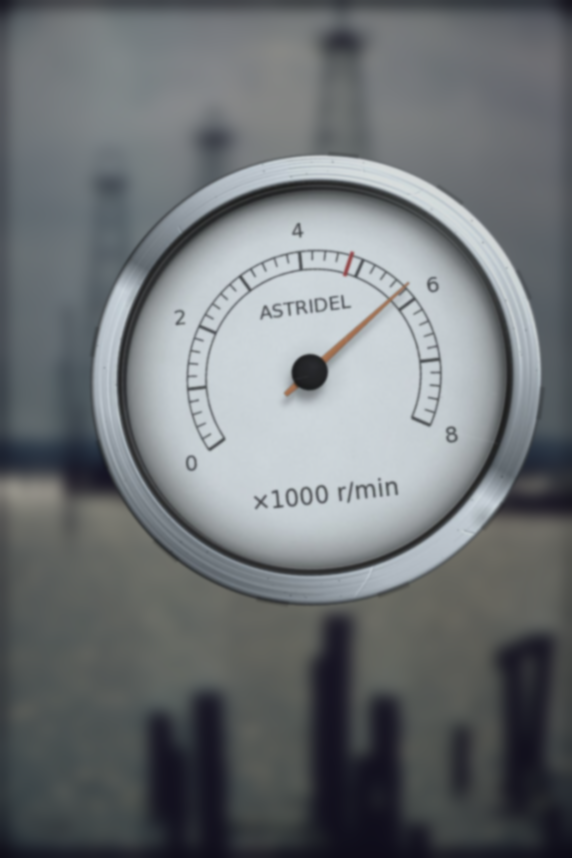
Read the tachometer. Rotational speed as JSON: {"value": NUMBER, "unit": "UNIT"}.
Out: {"value": 5800, "unit": "rpm"}
